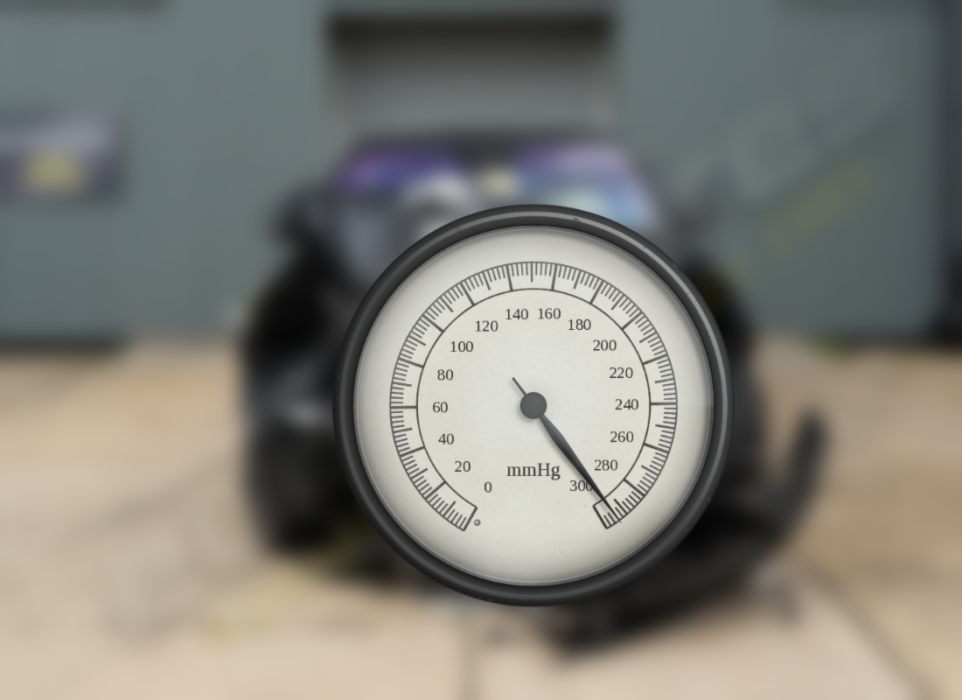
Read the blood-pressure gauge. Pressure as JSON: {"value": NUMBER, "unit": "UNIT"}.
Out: {"value": 294, "unit": "mmHg"}
